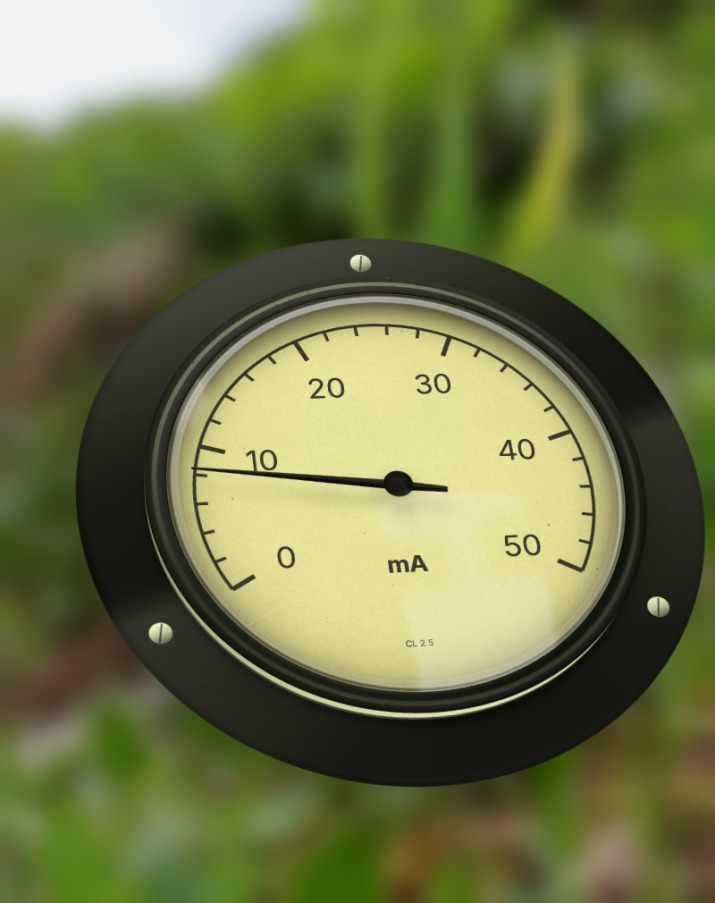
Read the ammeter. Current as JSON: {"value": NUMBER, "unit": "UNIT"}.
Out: {"value": 8, "unit": "mA"}
